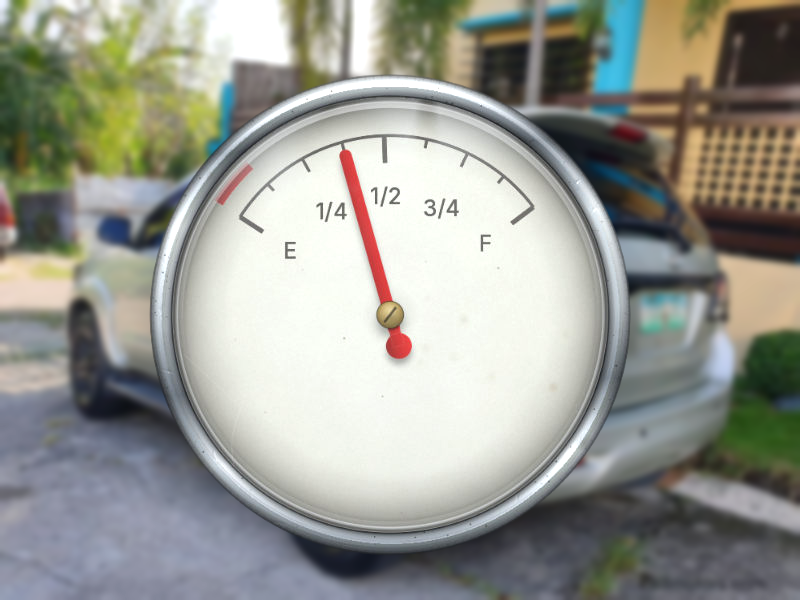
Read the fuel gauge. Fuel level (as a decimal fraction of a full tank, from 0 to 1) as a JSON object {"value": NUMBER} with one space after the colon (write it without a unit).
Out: {"value": 0.375}
